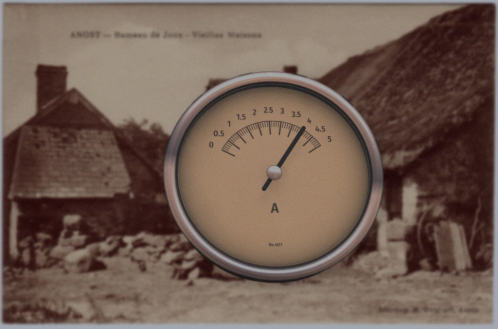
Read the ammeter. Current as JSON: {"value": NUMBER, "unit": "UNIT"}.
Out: {"value": 4, "unit": "A"}
